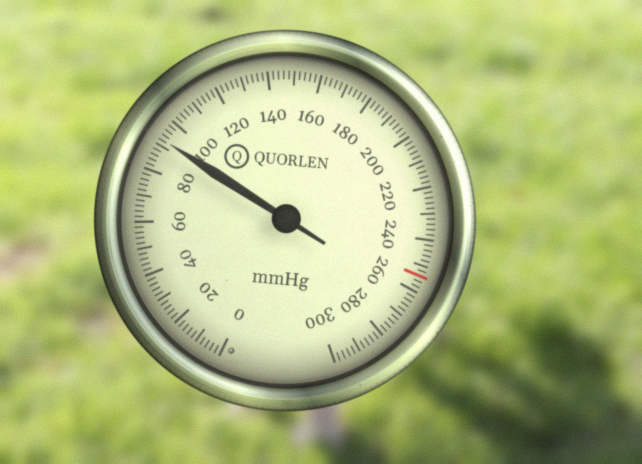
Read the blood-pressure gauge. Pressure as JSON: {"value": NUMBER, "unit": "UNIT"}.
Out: {"value": 92, "unit": "mmHg"}
